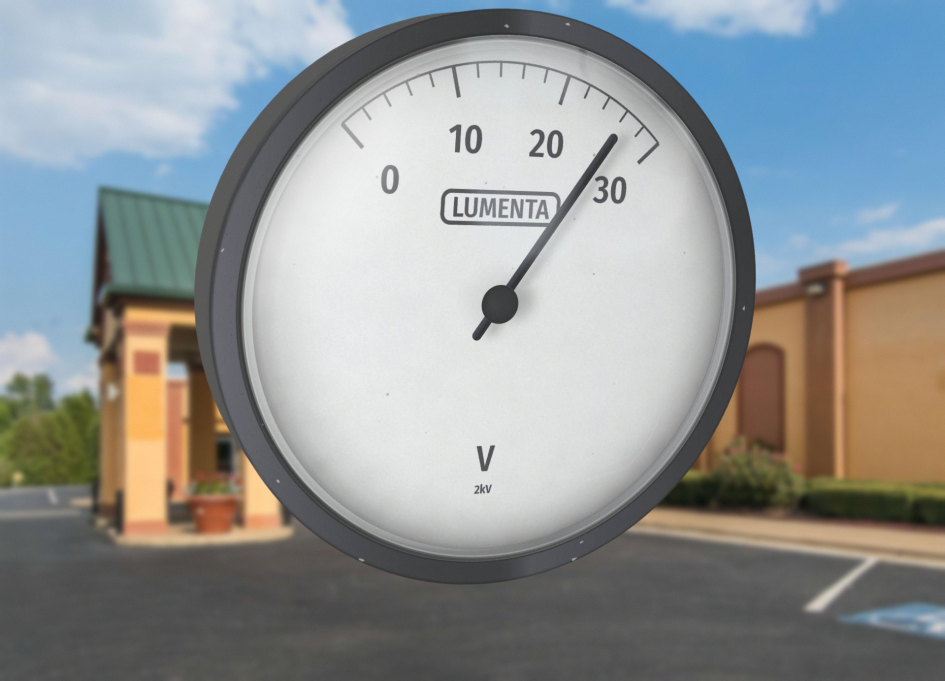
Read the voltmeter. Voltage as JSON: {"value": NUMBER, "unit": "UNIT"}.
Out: {"value": 26, "unit": "V"}
